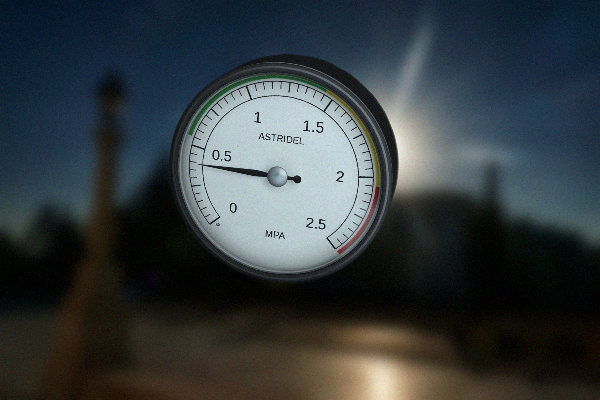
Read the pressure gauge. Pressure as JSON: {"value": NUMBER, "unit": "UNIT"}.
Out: {"value": 0.4, "unit": "MPa"}
